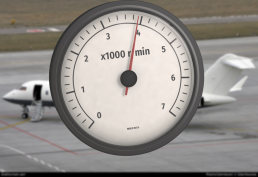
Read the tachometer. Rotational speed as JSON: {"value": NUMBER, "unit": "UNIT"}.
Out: {"value": 3900, "unit": "rpm"}
